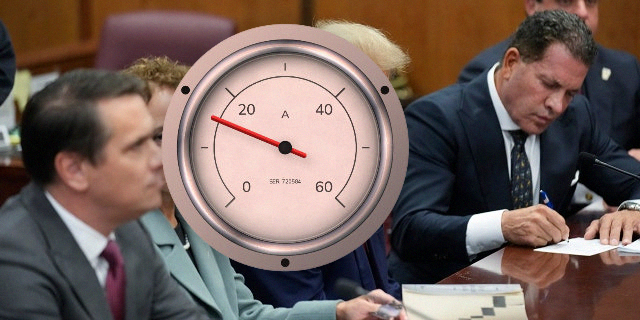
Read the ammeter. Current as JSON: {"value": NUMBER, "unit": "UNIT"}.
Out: {"value": 15, "unit": "A"}
